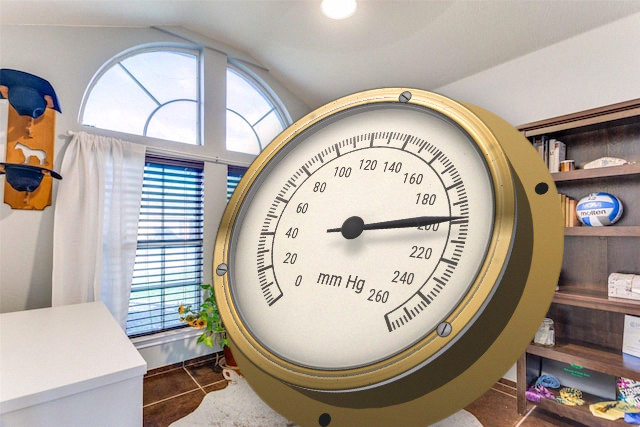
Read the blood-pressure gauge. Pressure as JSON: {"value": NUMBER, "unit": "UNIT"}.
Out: {"value": 200, "unit": "mmHg"}
